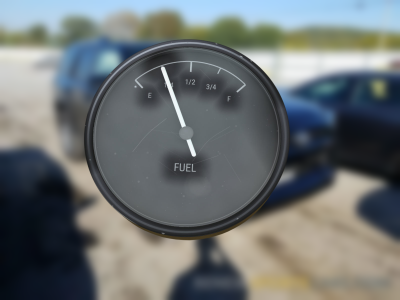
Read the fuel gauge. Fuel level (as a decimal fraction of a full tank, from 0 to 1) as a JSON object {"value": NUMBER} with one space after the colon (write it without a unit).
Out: {"value": 0.25}
